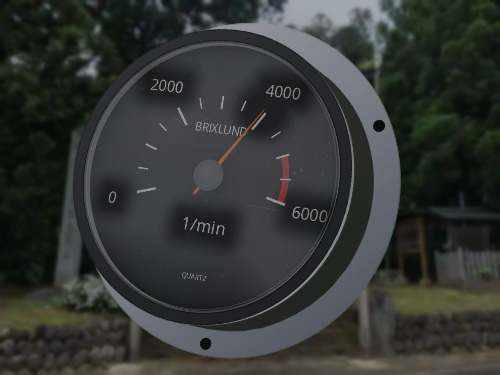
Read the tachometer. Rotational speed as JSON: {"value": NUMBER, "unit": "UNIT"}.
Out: {"value": 4000, "unit": "rpm"}
